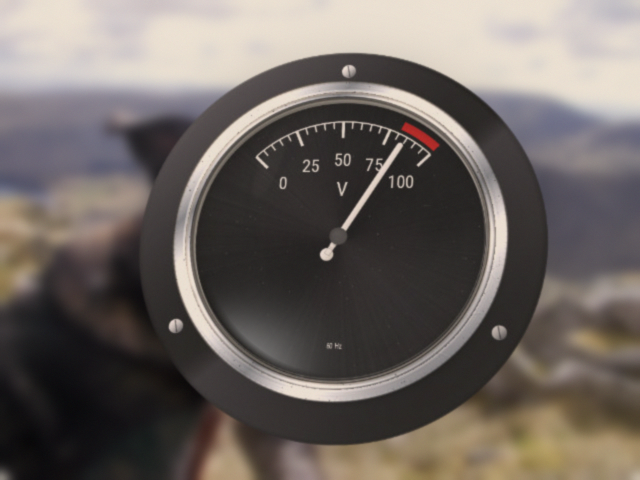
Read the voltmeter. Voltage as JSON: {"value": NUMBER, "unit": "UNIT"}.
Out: {"value": 85, "unit": "V"}
